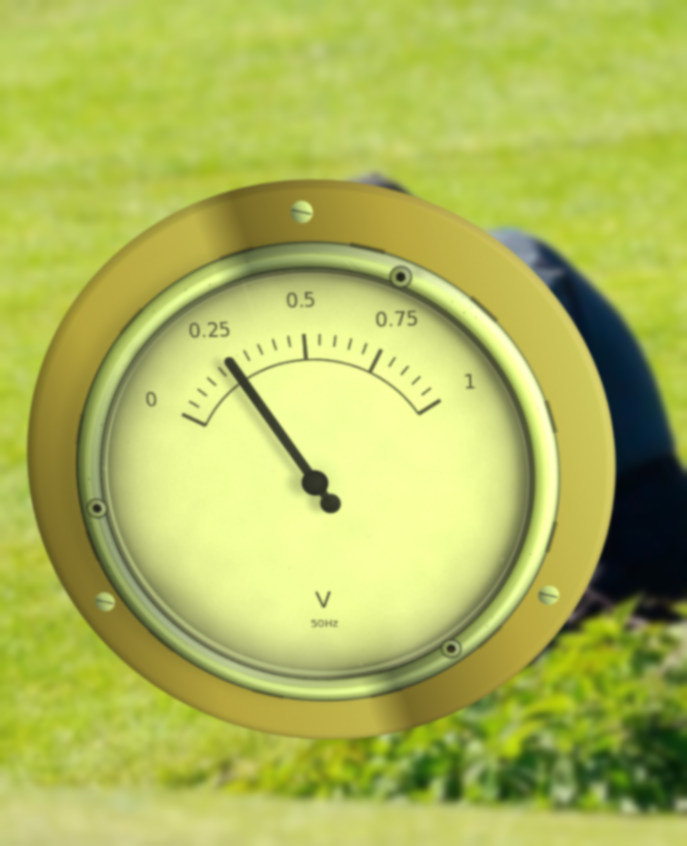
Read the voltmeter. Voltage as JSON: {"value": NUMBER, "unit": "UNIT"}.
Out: {"value": 0.25, "unit": "V"}
